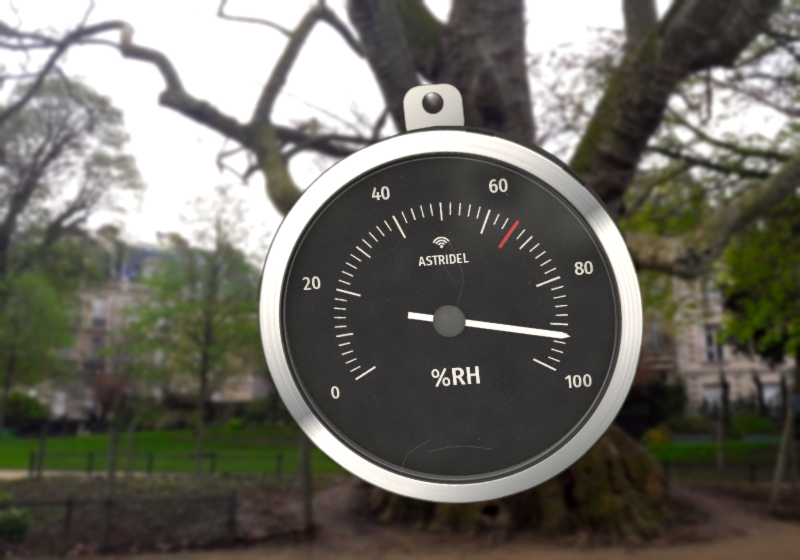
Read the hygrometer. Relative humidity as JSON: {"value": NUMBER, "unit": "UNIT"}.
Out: {"value": 92, "unit": "%"}
